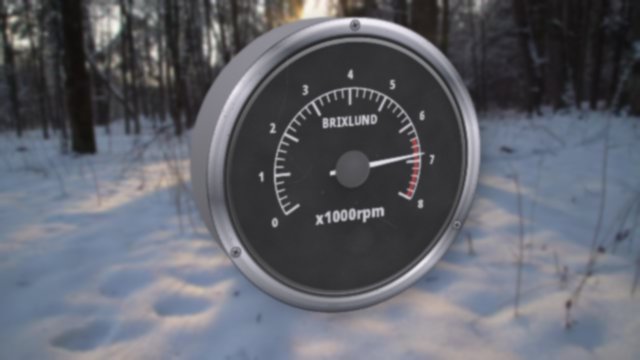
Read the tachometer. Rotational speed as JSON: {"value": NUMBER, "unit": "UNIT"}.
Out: {"value": 6800, "unit": "rpm"}
